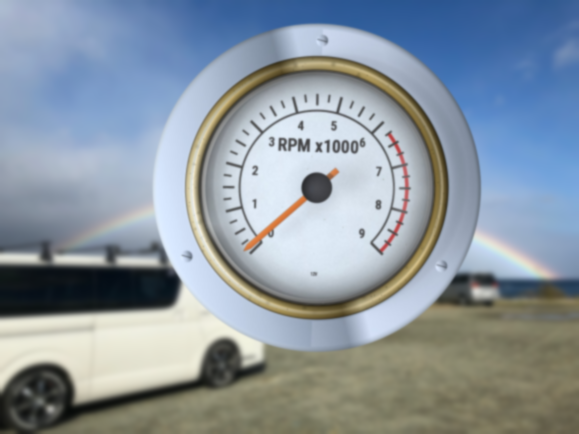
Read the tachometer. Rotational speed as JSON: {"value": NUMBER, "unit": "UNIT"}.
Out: {"value": 125, "unit": "rpm"}
